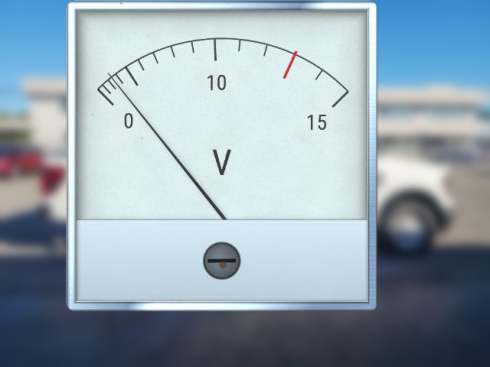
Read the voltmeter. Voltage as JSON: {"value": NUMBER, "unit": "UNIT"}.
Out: {"value": 3.5, "unit": "V"}
